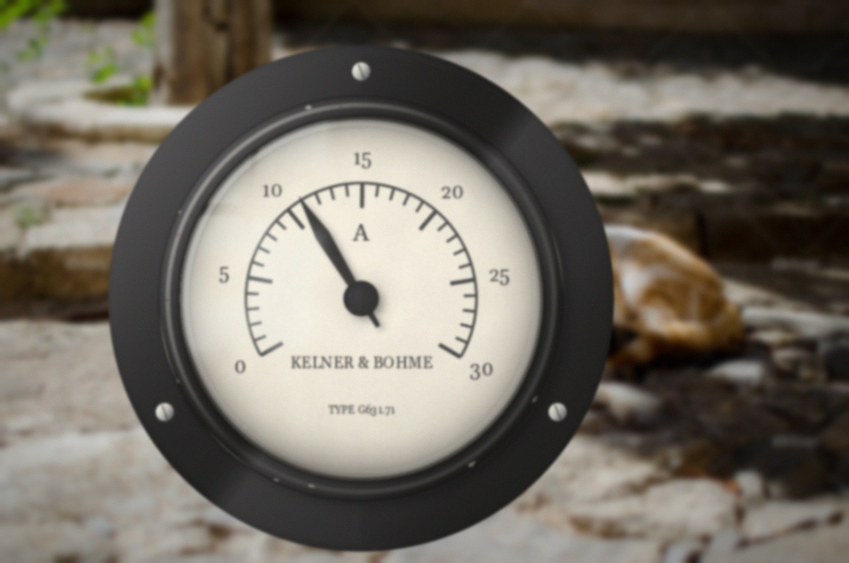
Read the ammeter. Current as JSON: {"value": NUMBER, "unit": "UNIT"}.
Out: {"value": 11, "unit": "A"}
